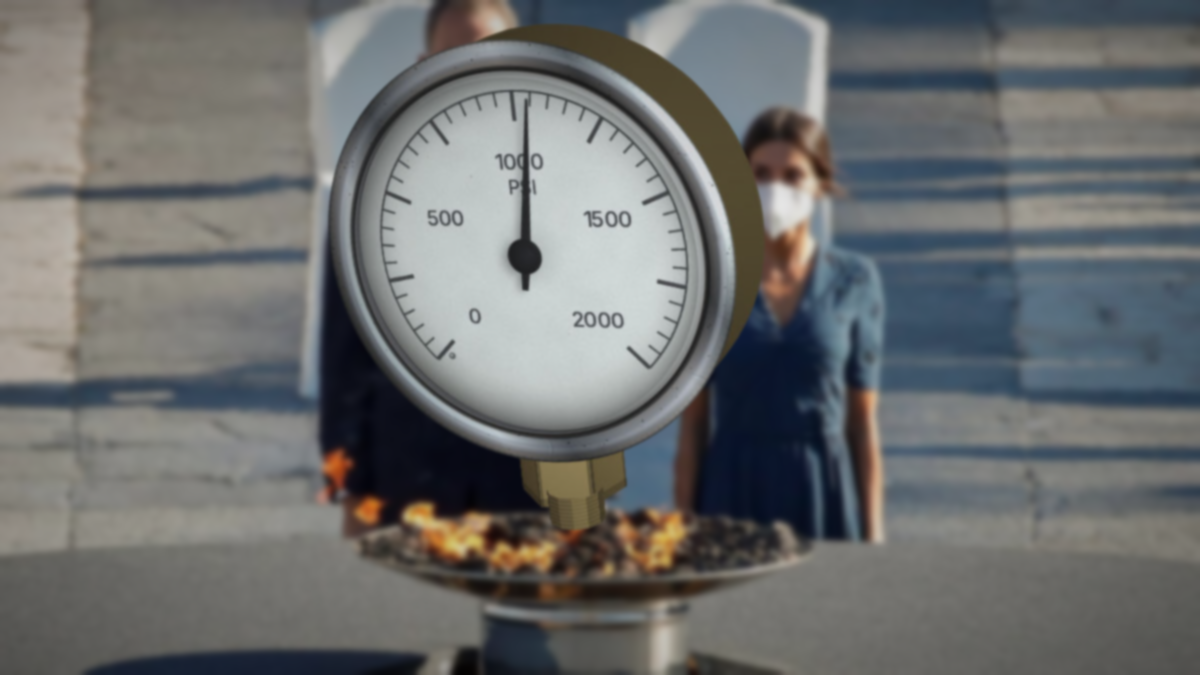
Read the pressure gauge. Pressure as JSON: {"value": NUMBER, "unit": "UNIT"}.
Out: {"value": 1050, "unit": "psi"}
